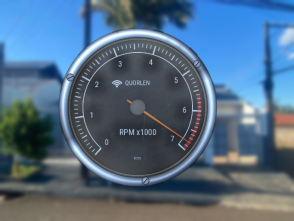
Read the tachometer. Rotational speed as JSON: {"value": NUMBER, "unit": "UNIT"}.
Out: {"value": 6800, "unit": "rpm"}
